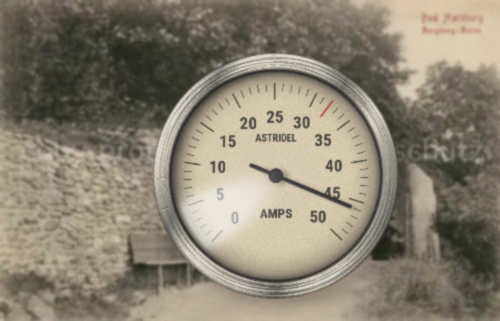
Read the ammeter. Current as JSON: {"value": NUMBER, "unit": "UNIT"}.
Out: {"value": 46, "unit": "A"}
